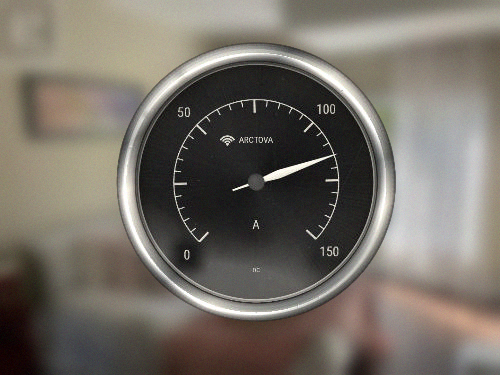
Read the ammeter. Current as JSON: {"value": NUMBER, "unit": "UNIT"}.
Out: {"value": 115, "unit": "A"}
